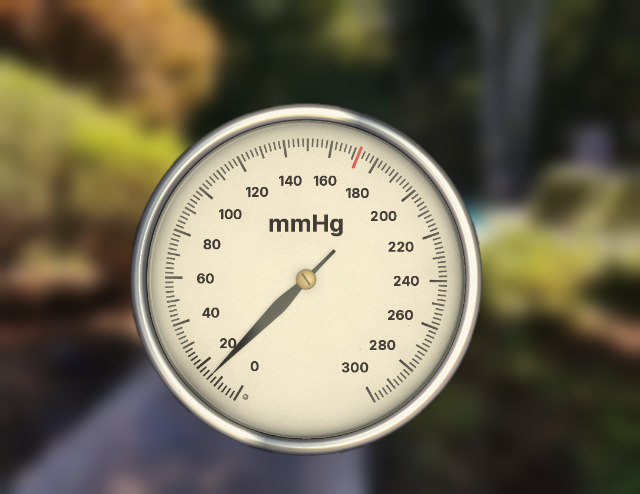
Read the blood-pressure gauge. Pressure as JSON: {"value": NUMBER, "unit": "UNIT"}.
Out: {"value": 14, "unit": "mmHg"}
